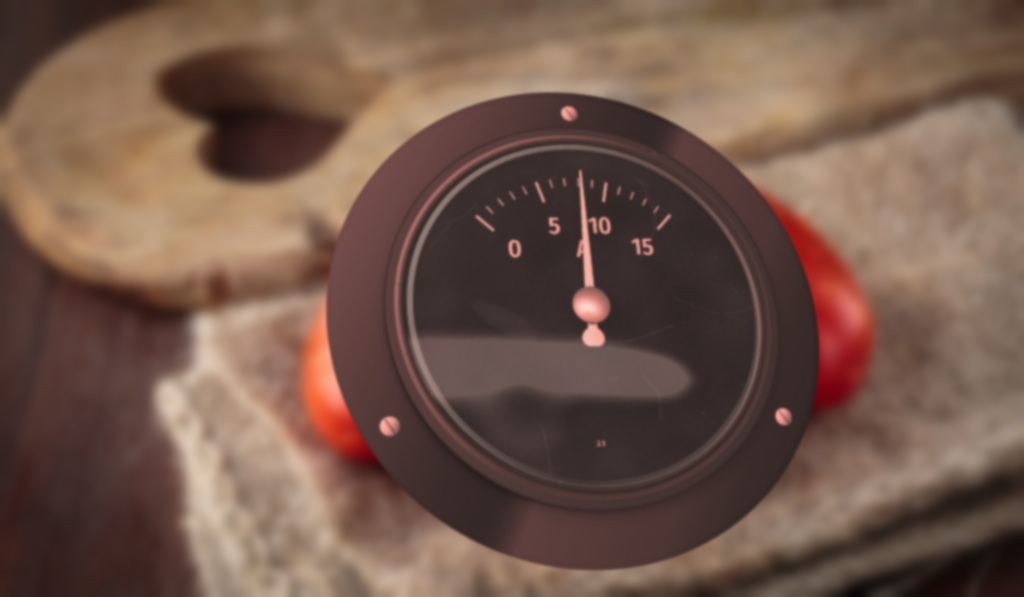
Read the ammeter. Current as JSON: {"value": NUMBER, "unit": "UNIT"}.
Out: {"value": 8, "unit": "A"}
